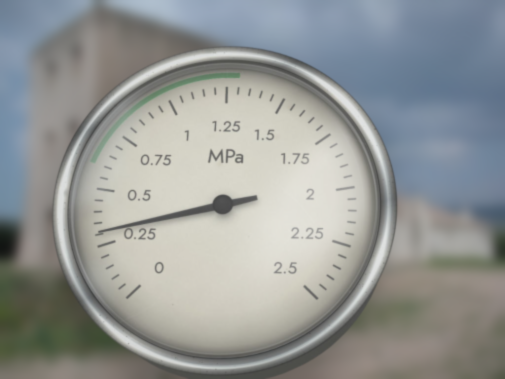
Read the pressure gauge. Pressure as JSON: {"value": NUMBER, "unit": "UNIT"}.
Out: {"value": 0.3, "unit": "MPa"}
